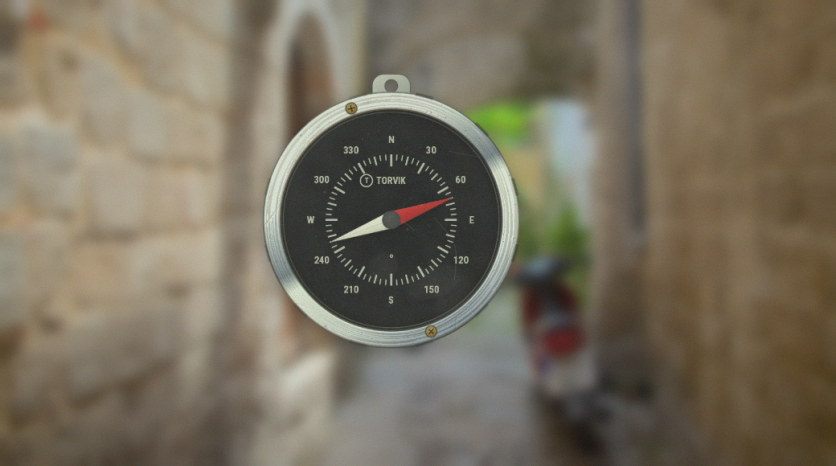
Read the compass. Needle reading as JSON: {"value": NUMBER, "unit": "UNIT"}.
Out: {"value": 70, "unit": "°"}
